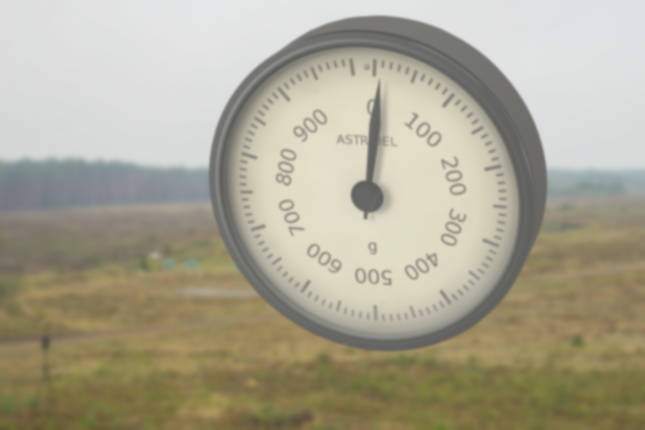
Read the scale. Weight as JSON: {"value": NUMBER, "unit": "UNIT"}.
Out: {"value": 10, "unit": "g"}
